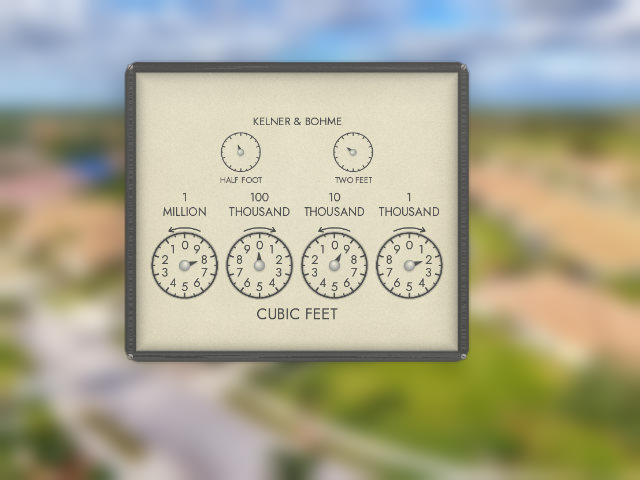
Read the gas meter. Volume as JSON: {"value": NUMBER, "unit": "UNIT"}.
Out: {"value": 799200, "unit": "ft³"}
